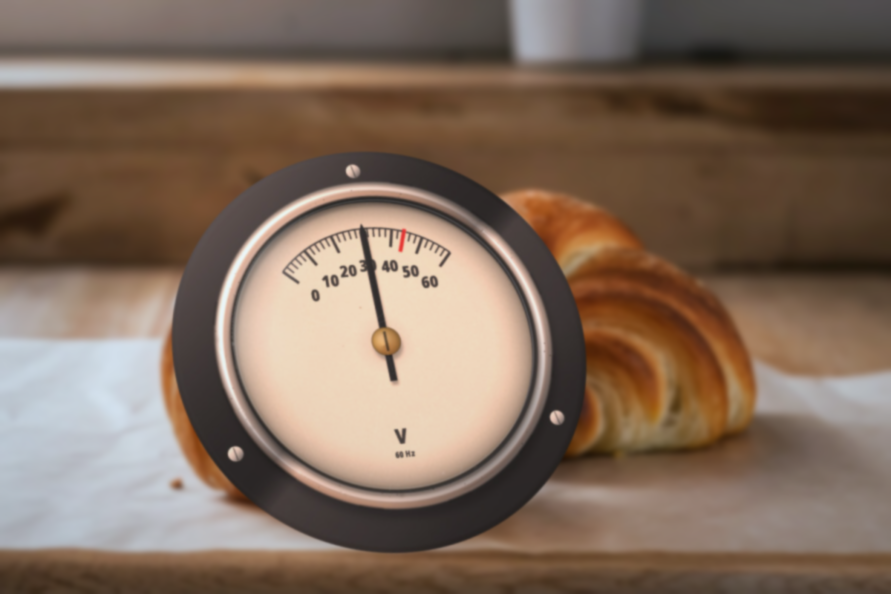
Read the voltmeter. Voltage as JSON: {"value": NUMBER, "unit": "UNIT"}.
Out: {"value": 30, "unit": "V"}
